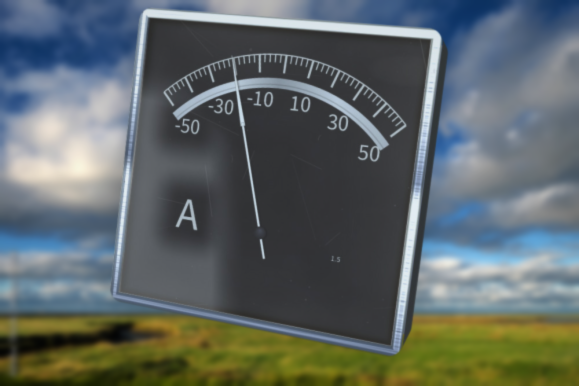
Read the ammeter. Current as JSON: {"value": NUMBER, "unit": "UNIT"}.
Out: {"value": -20, "unit": "A"}
